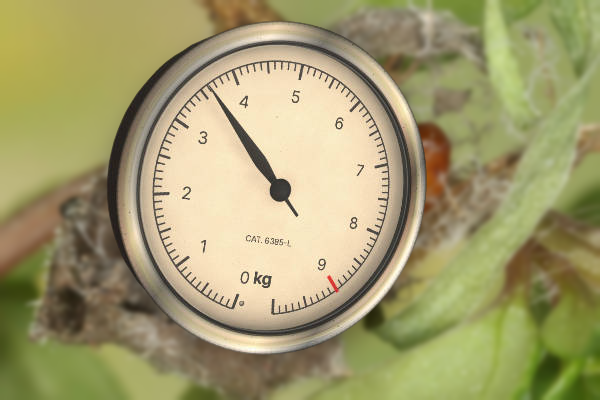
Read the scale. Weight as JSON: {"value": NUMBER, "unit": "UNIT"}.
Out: {"value": 3.6, "unit": "kg"}
